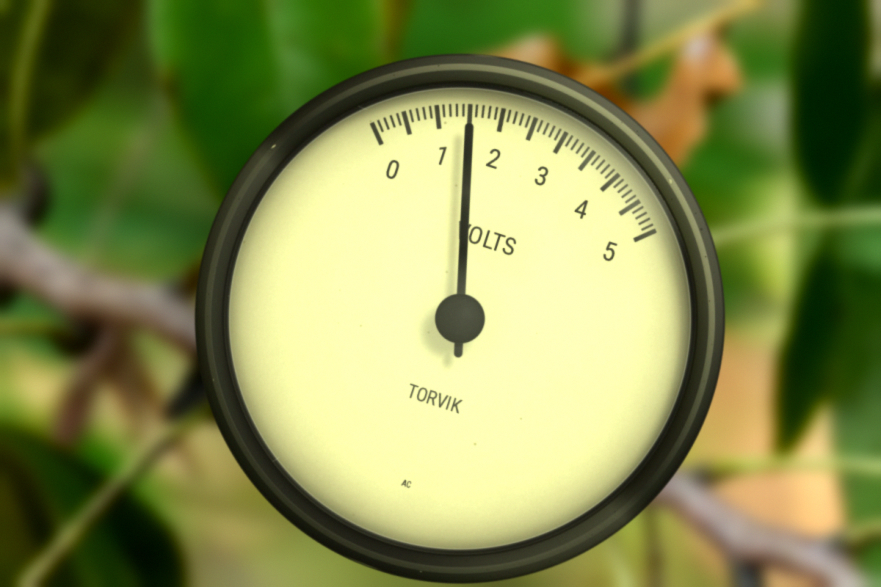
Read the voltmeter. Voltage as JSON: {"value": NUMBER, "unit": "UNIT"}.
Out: {"value": 1.5, "unit": "V"}
